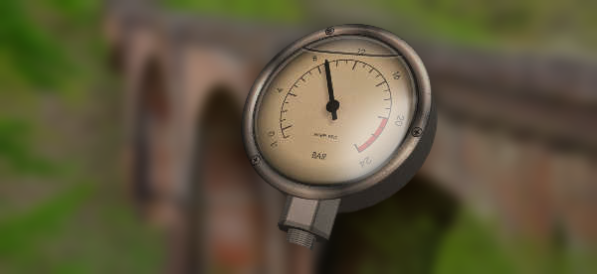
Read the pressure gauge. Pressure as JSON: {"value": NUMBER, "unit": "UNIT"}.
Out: {"value": 9, "unit": "bar"}
